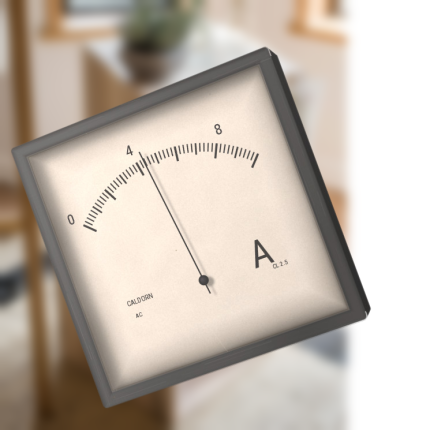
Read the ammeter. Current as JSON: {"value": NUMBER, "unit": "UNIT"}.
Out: {"value": 4.4, "unit": "A"}
